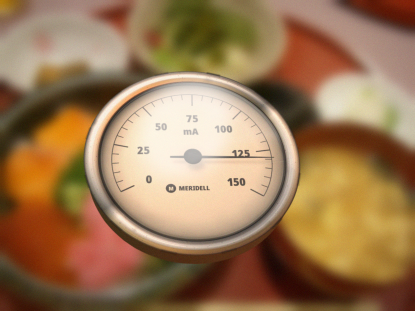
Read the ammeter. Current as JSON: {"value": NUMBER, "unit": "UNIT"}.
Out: {"value": 130, "unit": "mA"}
